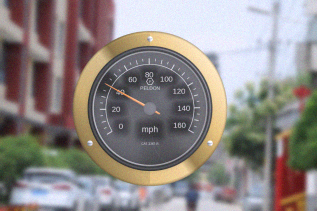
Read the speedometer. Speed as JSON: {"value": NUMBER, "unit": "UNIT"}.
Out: {"value": 40, "unit": "mph"}
